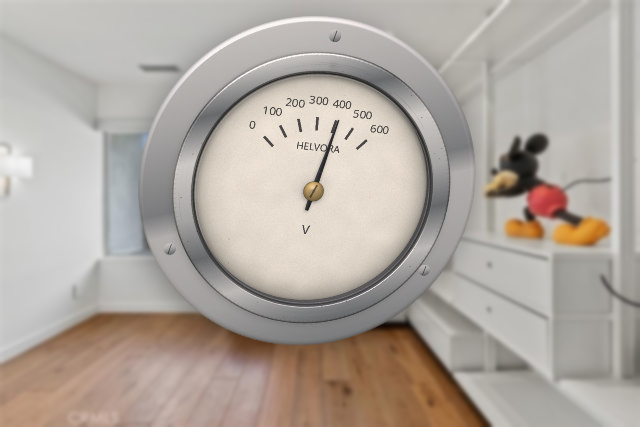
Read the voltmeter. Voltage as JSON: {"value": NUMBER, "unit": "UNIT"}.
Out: {"value": 400, "unit": "V"}
